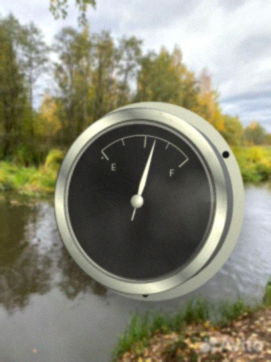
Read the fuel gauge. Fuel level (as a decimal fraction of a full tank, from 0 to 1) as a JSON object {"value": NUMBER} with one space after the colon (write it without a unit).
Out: {"value": 0.625}
